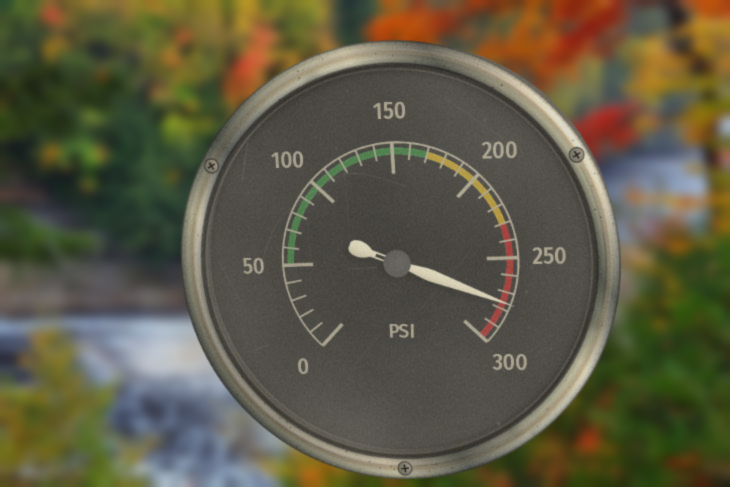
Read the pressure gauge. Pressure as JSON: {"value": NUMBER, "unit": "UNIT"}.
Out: {"value": 275, "unit": "psi"}
